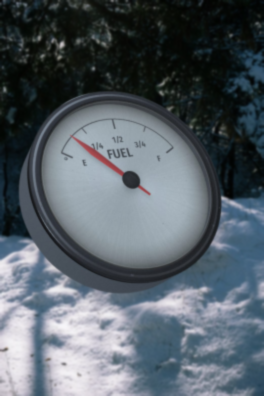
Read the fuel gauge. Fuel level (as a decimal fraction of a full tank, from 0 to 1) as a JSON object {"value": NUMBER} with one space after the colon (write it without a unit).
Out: {"value": 0.125}
